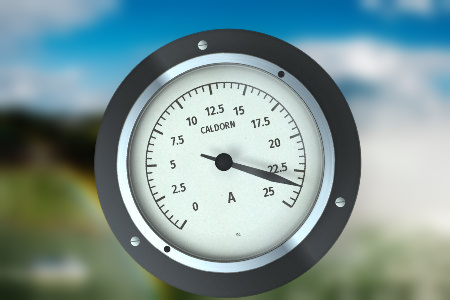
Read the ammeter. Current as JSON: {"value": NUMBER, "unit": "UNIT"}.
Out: {"value": 23.5, "unit": "A"}
